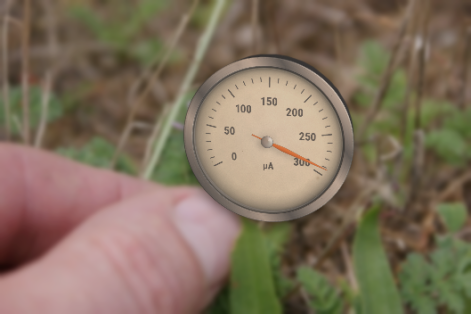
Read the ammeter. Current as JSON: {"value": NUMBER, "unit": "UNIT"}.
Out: {"value": 290, "unit": "µA"}
